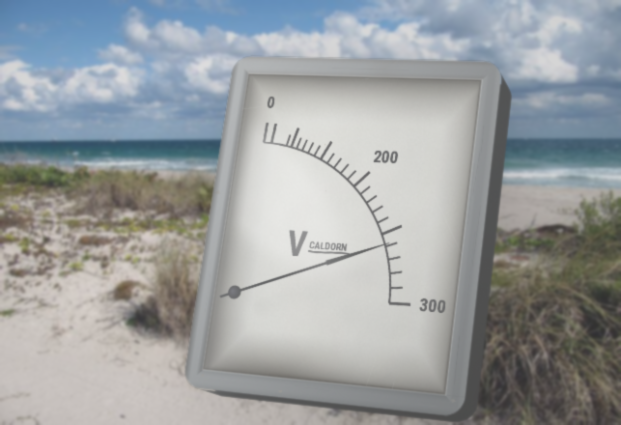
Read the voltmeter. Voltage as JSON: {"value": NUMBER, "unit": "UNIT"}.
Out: {"value": 260, "unit": "V"}
